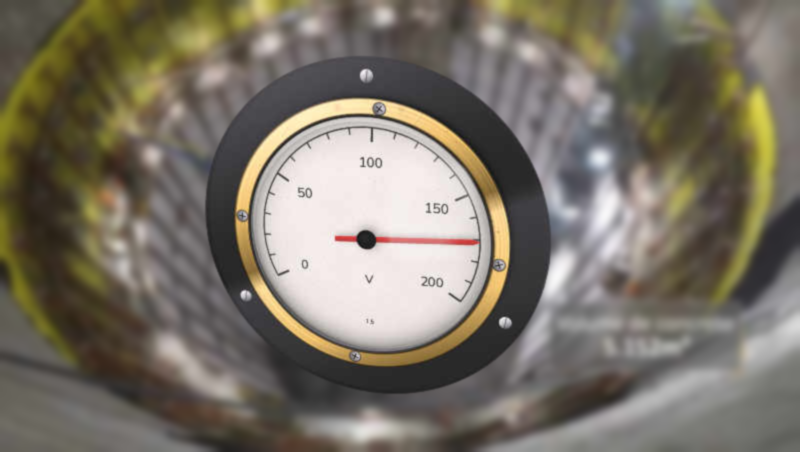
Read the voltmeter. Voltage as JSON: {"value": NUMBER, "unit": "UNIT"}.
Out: {"value": 170, "unit": "V"}
